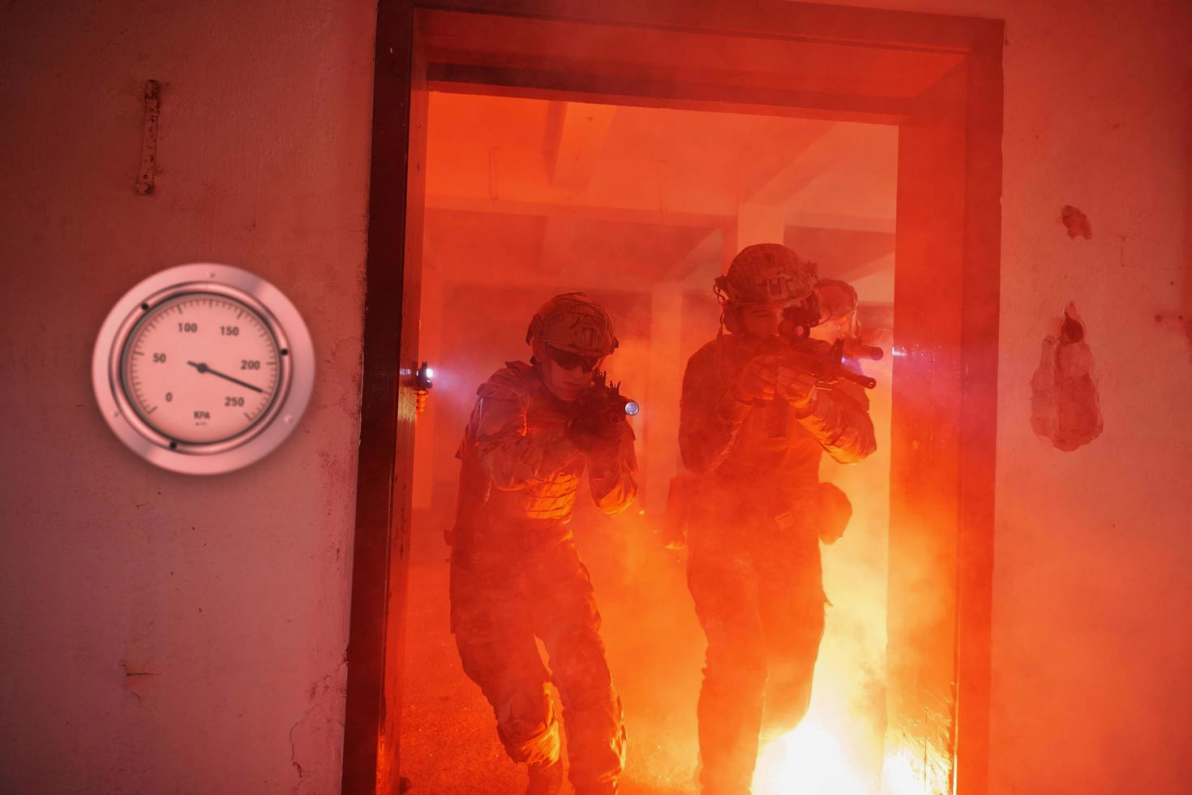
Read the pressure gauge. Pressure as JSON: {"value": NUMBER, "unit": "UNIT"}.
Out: {"value": 225, "unit": "kPa"}
